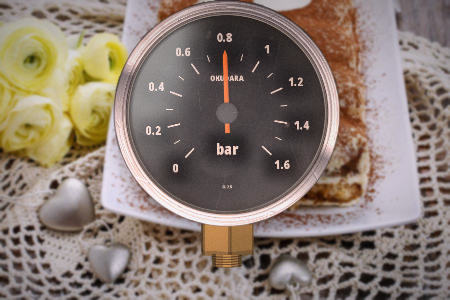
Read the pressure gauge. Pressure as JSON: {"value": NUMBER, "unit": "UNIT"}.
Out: {"value": 0.8, "unit": "bar"}
